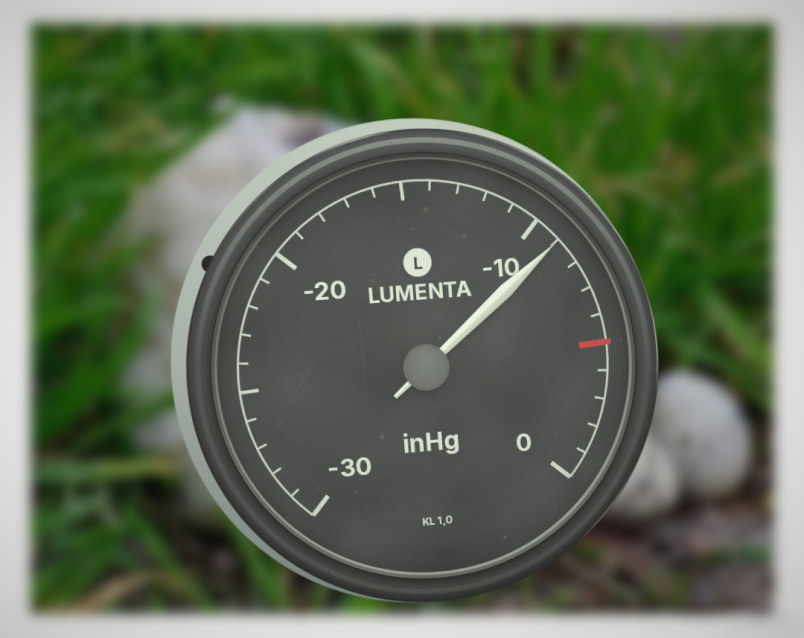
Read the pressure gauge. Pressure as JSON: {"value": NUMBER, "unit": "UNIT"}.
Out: {"value": -9, "unit": "inHg"}
